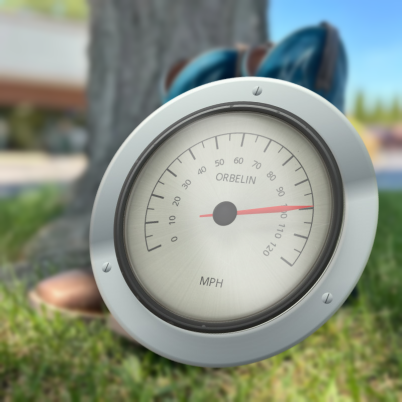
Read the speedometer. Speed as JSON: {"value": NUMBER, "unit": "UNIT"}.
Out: {"value": 100, "unit": "mph"}
